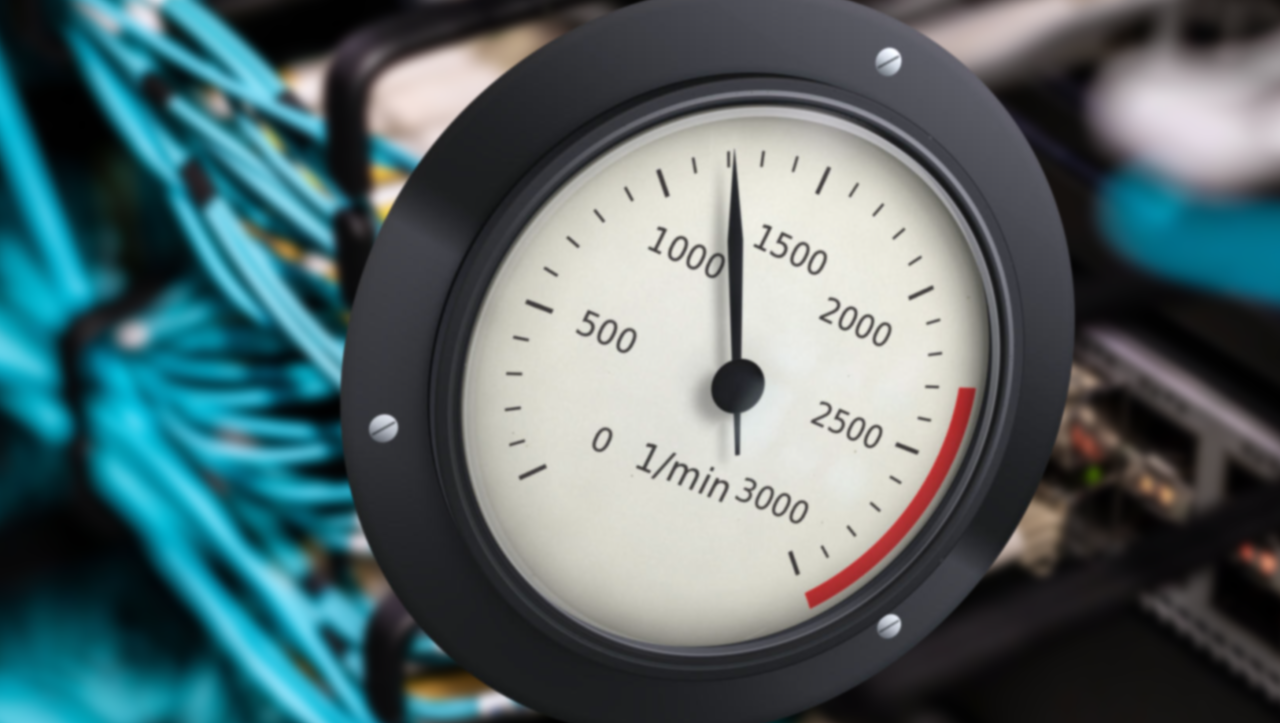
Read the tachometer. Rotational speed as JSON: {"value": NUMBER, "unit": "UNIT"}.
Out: {"value": 1200, "unit": "rpm"}
